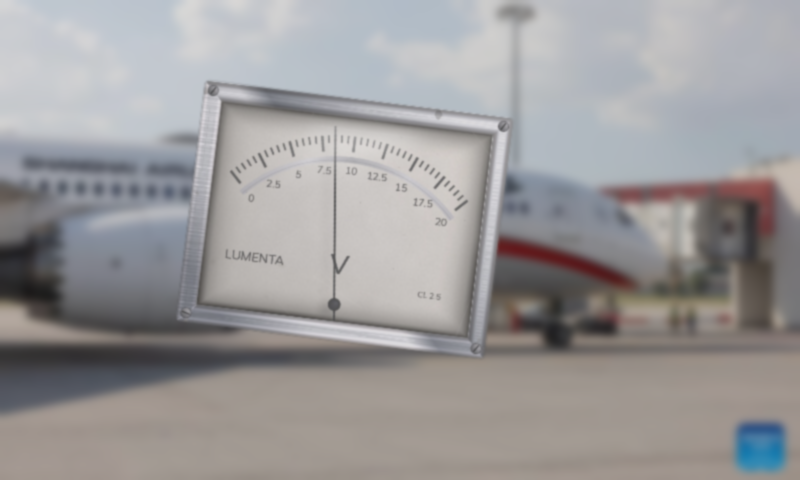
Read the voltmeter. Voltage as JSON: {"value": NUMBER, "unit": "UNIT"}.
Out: {"value": 8.5, "unit": "V"}
